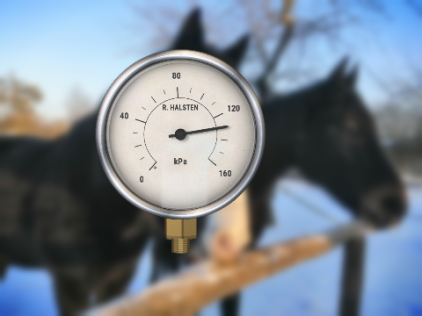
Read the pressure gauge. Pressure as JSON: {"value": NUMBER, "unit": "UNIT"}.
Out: {"value": 130, "unit": "kPa"}
